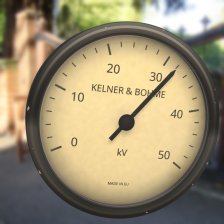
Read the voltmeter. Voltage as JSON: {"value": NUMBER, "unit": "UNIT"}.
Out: {"value": 32, "unit": "kV"}
